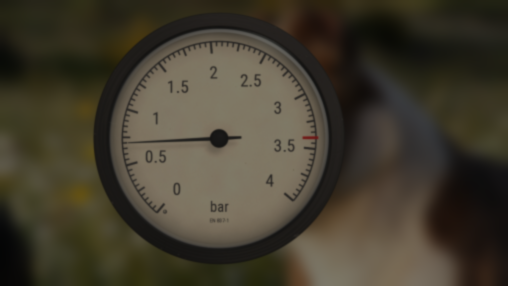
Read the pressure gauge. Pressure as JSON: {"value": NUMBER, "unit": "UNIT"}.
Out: {"value": 0.7, "unit": "bar"}
